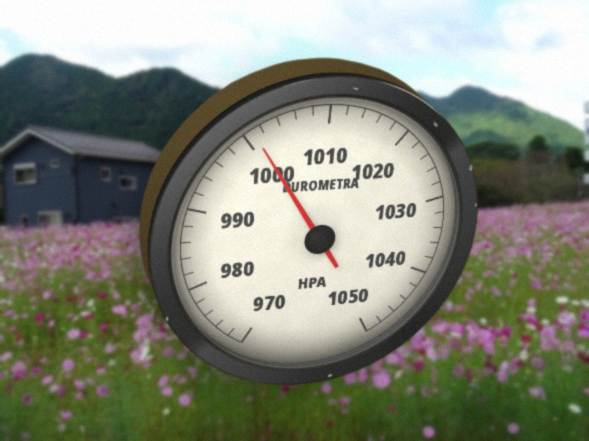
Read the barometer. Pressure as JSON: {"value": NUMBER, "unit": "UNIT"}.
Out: {"value": 1001, "unit": "hPa"}
